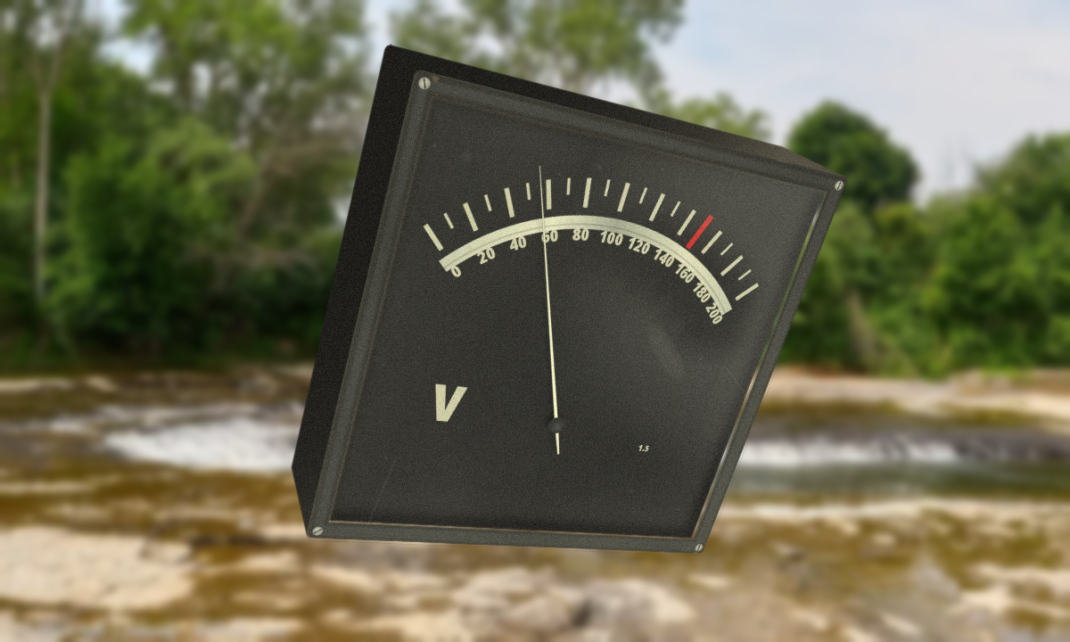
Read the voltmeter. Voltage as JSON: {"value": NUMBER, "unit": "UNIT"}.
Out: {"value": 55, "unit": "V"}
